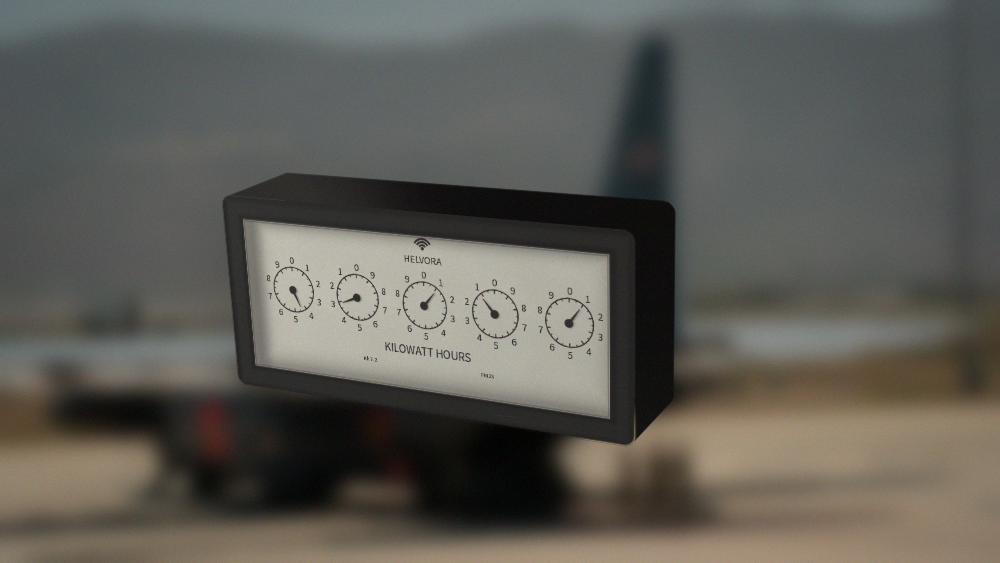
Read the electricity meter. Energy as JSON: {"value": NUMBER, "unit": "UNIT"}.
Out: {"value": 43111, "unit": "kWh"}
